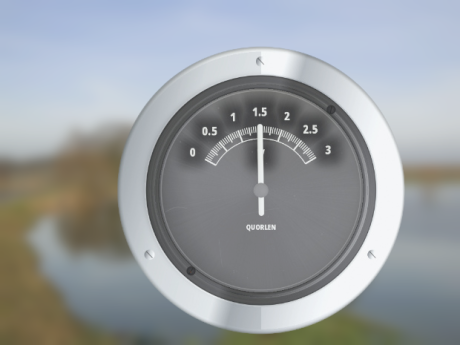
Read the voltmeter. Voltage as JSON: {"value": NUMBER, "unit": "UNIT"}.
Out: {"value": 1.5, "unit": "V"}
